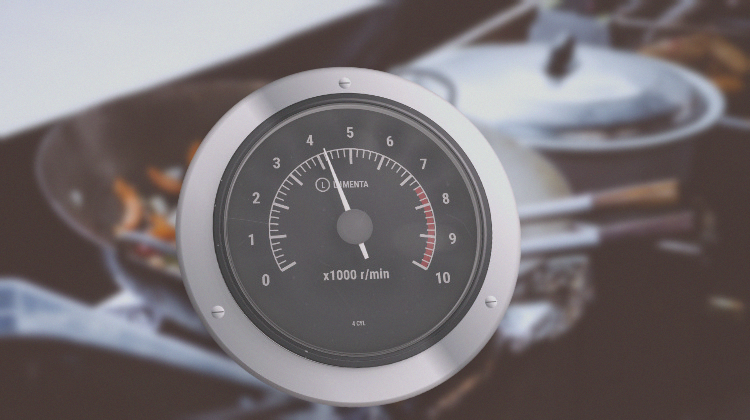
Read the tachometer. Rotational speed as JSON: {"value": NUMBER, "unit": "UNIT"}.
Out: {"value": 4200, "unit": "rpm"}
